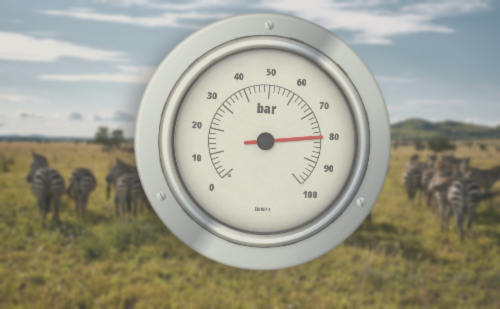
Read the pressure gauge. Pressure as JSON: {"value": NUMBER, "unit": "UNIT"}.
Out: {"value": 80, "unit": "bar"}
